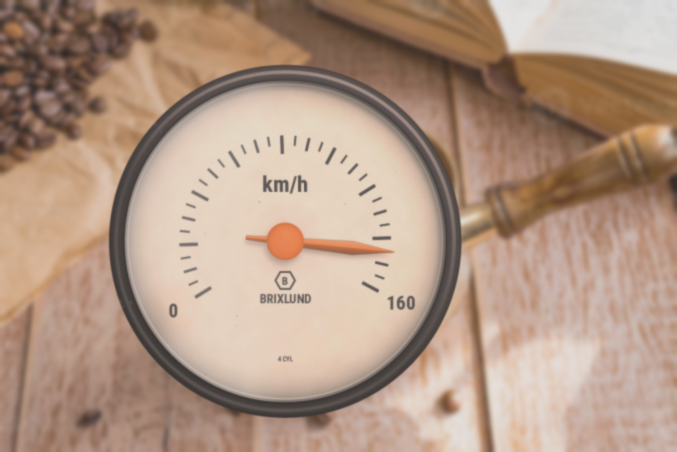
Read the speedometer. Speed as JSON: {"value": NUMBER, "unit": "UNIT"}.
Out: {"value": 145, "unit": "km/h"}
